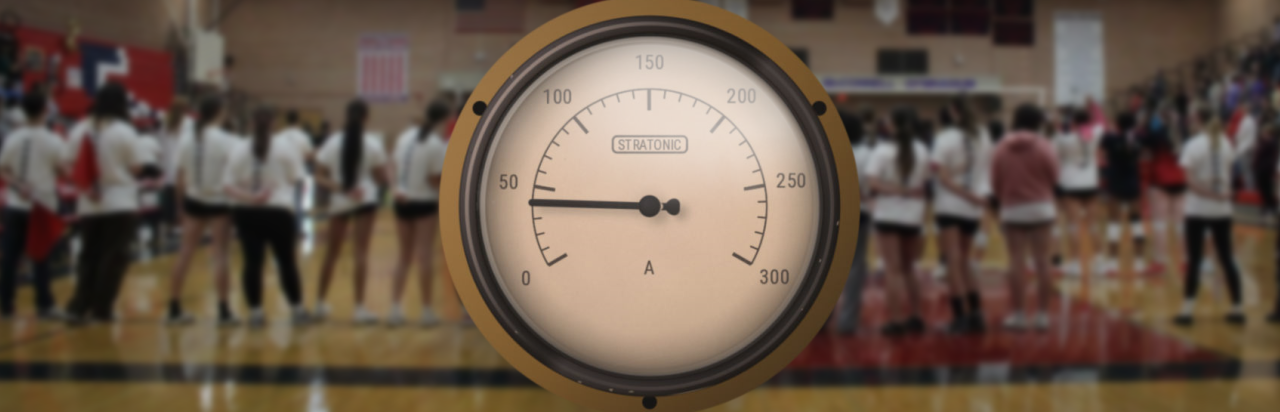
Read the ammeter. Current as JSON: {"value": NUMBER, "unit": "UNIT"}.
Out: {"value": 40, "unit": "A"}
